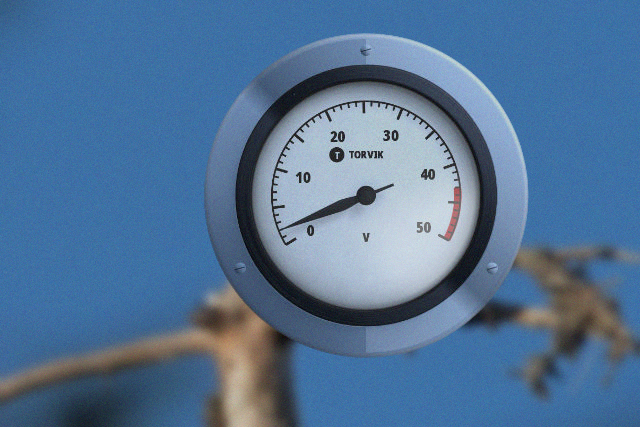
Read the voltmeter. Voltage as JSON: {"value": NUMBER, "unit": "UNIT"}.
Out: {"value": 2, "unit": "V"}
